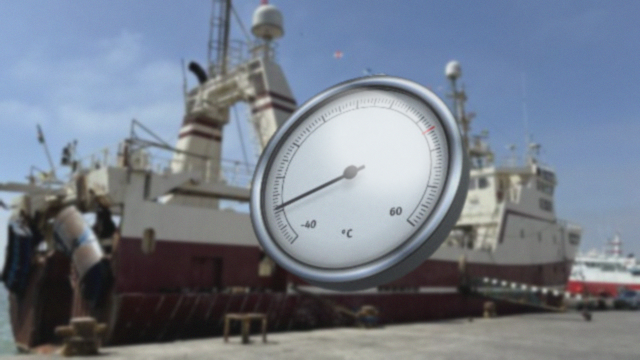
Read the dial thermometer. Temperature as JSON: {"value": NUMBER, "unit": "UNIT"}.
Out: {"value": -30, "unit": "°C"}
